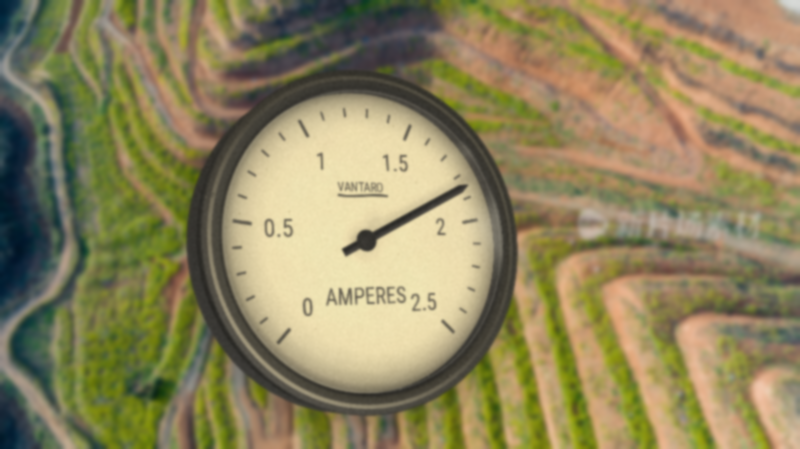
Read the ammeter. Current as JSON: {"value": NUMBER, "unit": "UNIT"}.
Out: {"value": 1.85, "unit": "A"}
